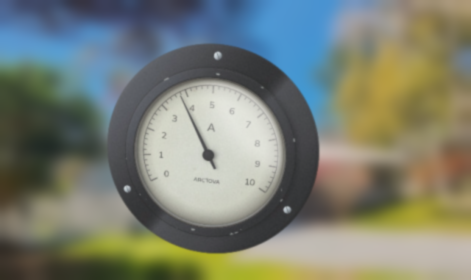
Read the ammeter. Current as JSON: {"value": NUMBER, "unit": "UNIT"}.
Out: {"value": 3.8, "unit": "A"}
